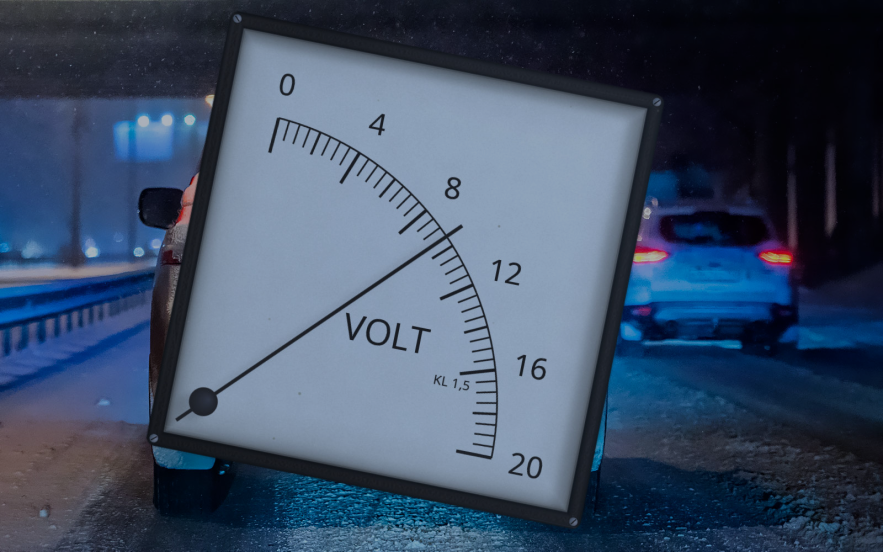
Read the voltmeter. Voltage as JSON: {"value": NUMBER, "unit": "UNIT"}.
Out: {"value": 9.5, "unit": "V"}
